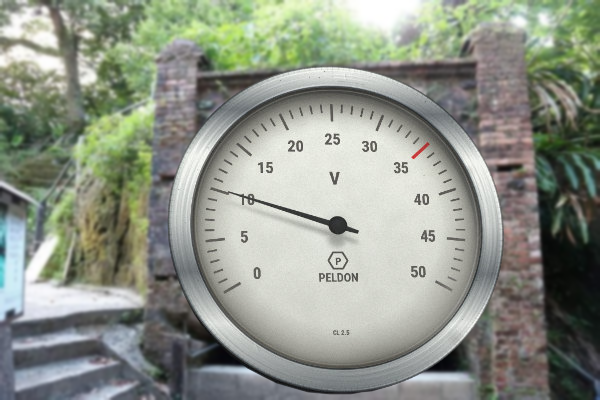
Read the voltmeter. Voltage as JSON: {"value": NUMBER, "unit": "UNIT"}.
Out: {"value": 10, "unit": "V"}
